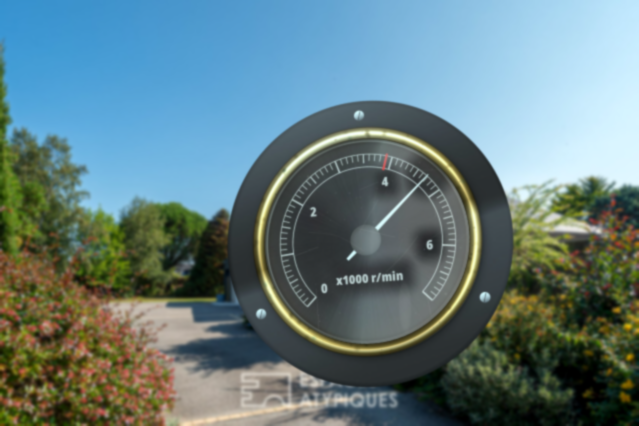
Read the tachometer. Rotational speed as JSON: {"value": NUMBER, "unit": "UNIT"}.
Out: {"value": 4700, "unit": "rpm"}
